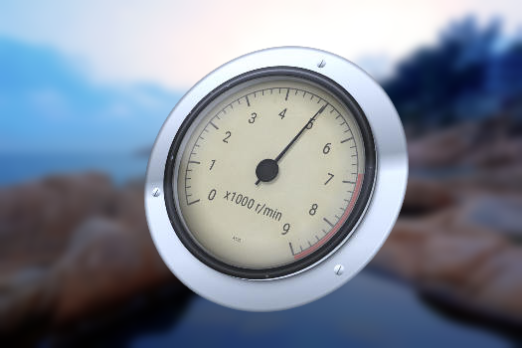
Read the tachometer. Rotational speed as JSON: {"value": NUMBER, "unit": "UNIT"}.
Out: {"value": 5000, "unit": "rpm"}
